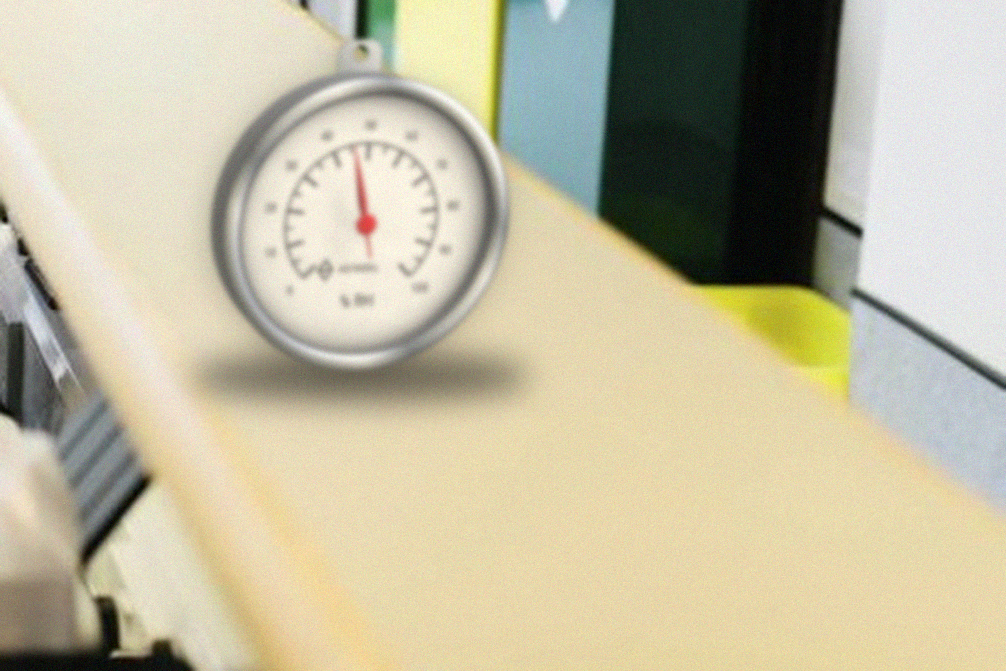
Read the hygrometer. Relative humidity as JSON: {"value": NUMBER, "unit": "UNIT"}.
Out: {"value": 45, "unit": "%"}
